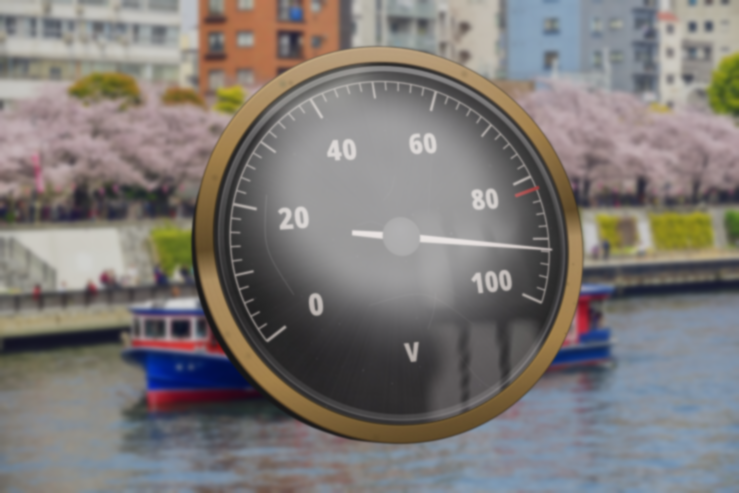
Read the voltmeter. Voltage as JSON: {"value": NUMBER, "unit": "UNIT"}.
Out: {"value": 92, "unit": "V"}
